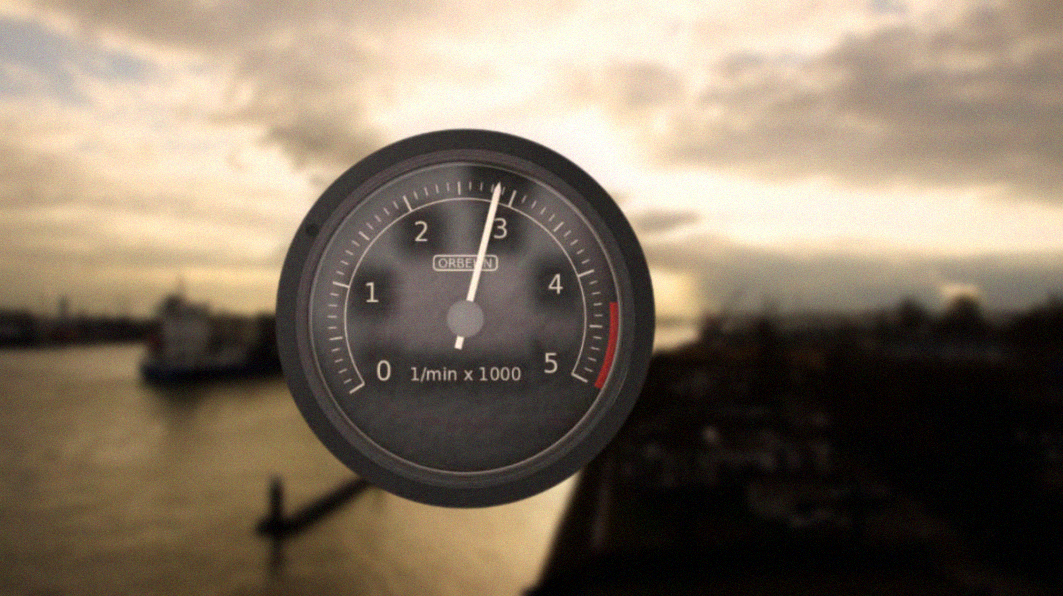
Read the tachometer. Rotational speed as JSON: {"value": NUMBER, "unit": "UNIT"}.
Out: {"value": 2850, "unit": "rpm"}
